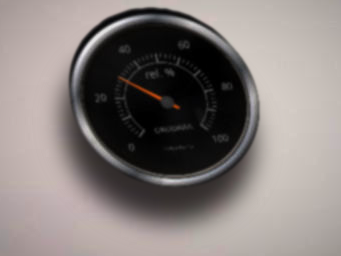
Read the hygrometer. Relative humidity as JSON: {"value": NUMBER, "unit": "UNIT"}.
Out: {"value": 30, "unit": "%"}
